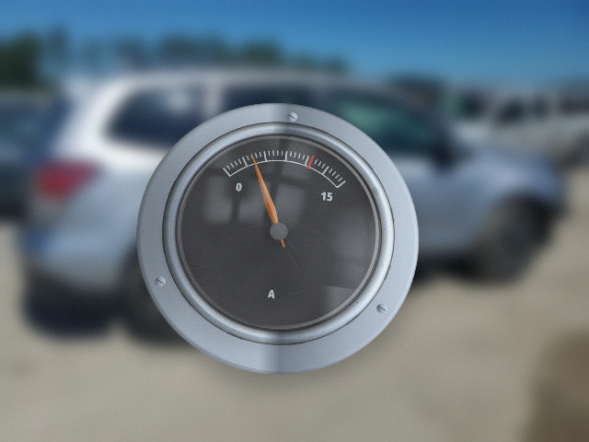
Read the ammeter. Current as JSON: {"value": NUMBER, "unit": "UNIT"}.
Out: {"value": 3.5, "unit": "A"}
